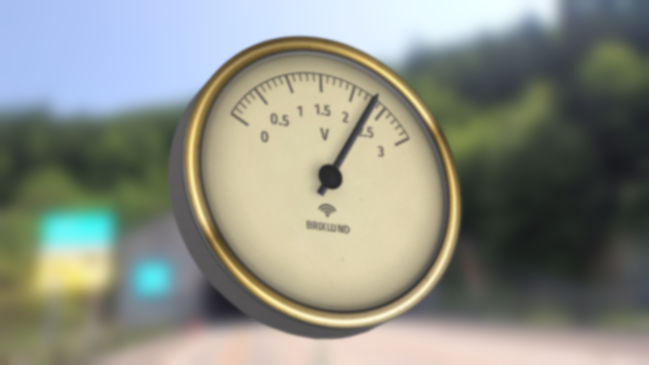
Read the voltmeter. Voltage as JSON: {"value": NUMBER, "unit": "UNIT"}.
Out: {"value": 2.3, "unit": "V"}
